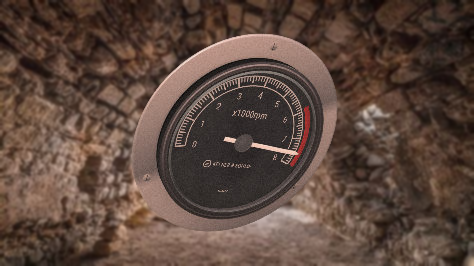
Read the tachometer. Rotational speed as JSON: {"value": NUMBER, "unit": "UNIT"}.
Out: {"value": 7500, "unit": "rpm"}
